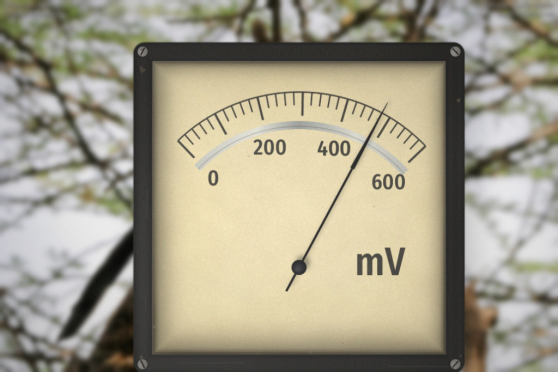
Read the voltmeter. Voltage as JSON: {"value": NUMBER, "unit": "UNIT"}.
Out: {"value": 480, "unit": "mV"}
